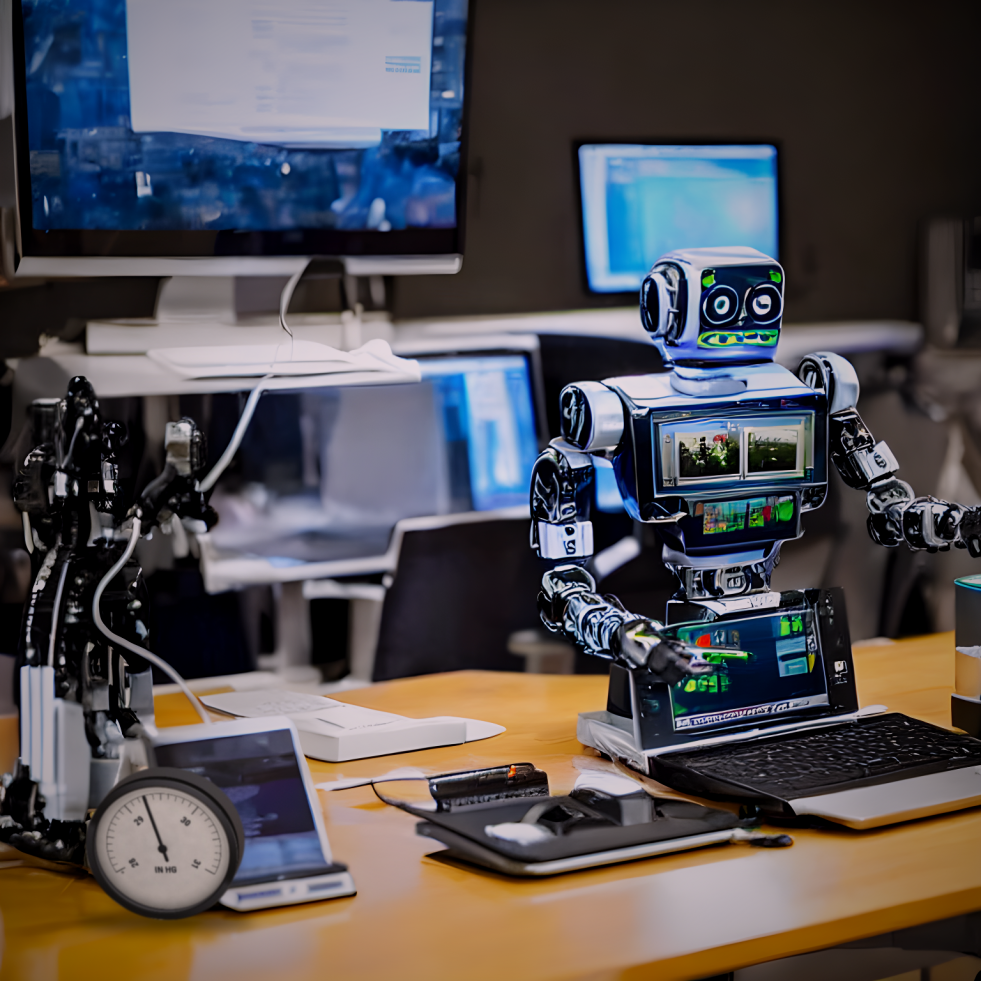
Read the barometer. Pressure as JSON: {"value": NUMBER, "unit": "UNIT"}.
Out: {"value": 29.3, "unit": "inHg"}
